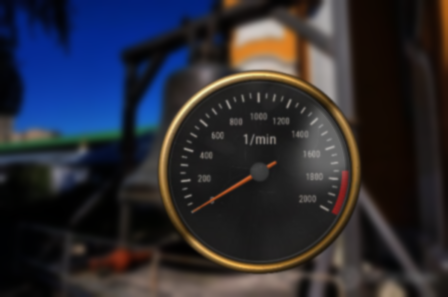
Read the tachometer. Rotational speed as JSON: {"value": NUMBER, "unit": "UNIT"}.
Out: {"value": 0, "unit": "rpm"}
